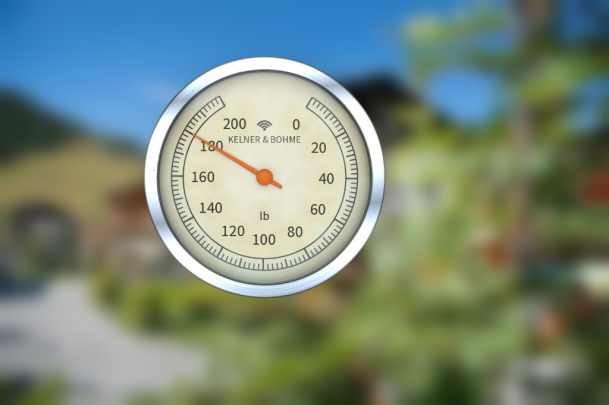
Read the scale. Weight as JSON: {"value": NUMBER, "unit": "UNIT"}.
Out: {"value": 180, "unit": "lb"}
